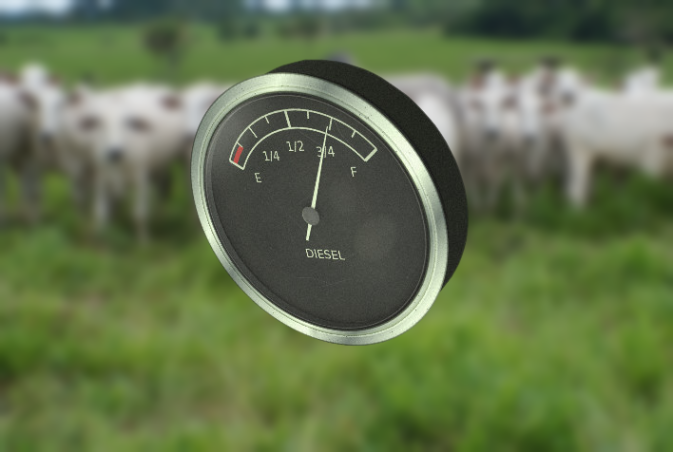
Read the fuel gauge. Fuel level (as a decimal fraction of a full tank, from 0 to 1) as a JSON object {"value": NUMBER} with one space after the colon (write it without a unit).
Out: {"value": 0.75}
